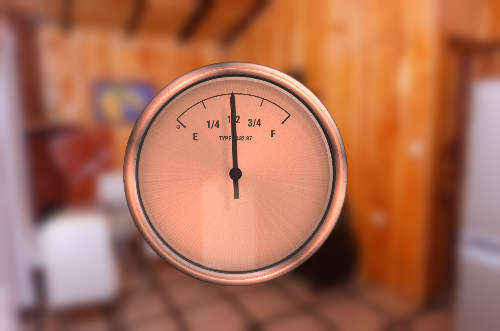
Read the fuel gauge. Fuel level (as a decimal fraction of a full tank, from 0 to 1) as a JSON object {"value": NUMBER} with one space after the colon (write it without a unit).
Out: {"value": 0.5}
